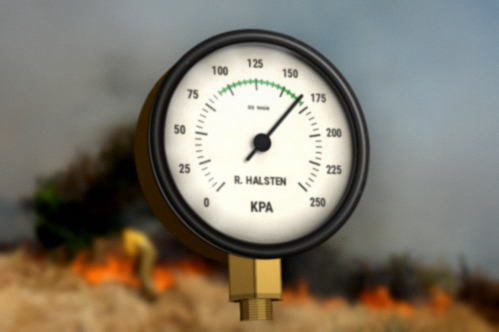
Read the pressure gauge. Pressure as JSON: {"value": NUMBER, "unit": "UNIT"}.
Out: {"value": 165, "unit": "kPa"}
